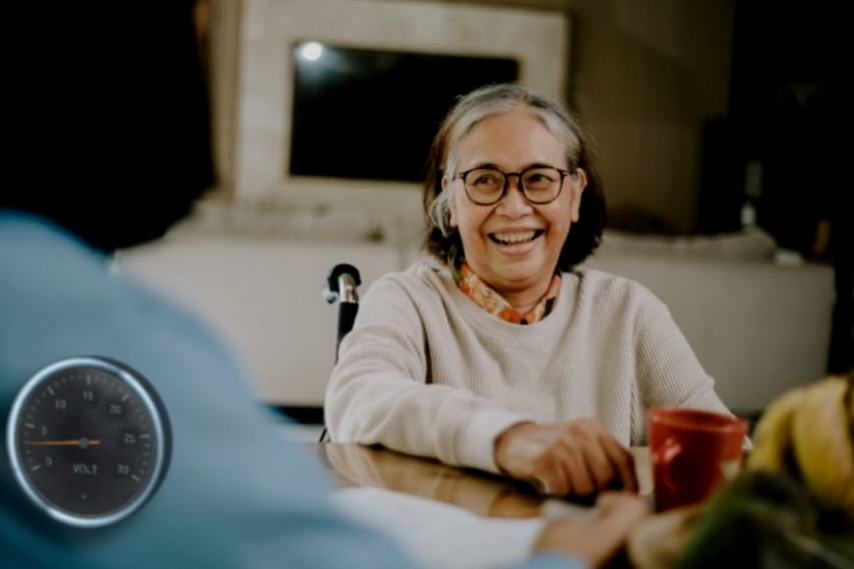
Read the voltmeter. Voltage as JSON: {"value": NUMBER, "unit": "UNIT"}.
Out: {"value": 3, "unit": "V"}
